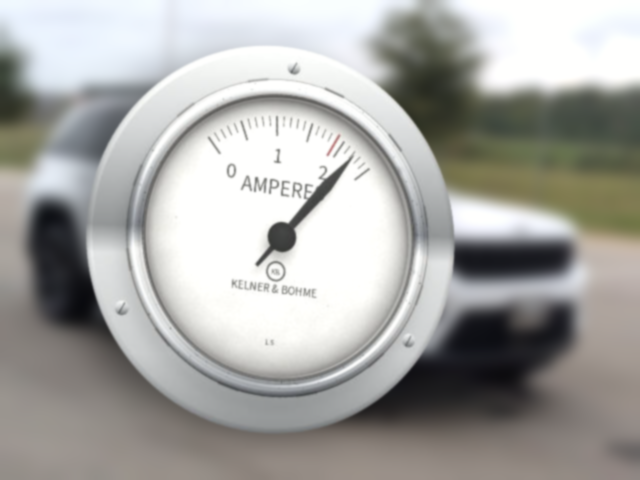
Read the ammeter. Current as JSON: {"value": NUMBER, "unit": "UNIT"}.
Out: {"value": 2.2, "unit": "A"}
